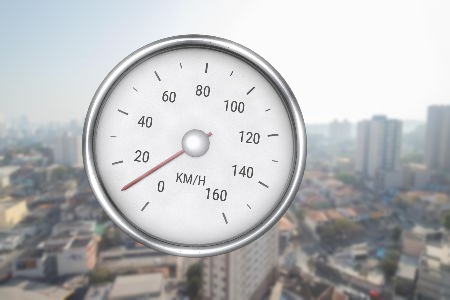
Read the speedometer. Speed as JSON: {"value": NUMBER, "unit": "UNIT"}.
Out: {"value": 10, "unit": "km/h"}
